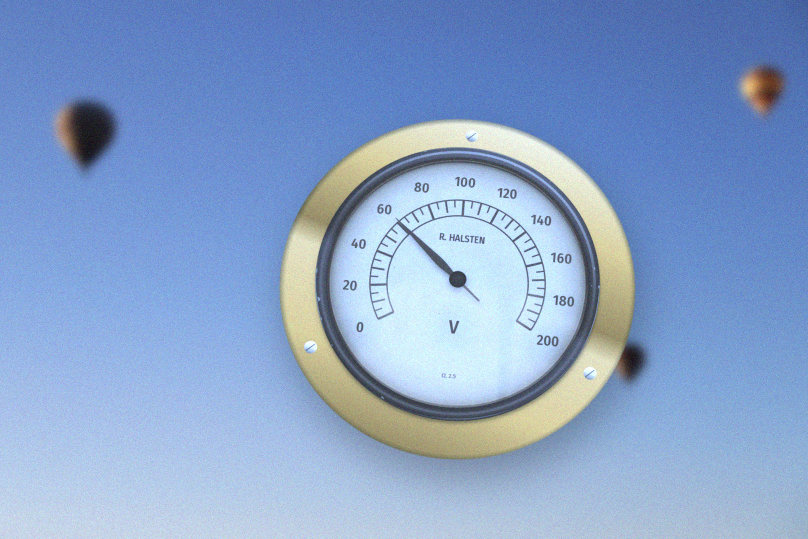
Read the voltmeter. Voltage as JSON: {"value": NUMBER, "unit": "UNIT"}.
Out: {"value": 60, "unit": "V"}
